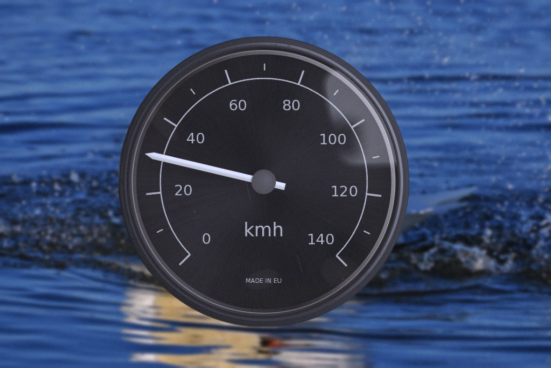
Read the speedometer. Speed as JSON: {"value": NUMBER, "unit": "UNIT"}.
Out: {"value": 30, "unit": "km/h"}
